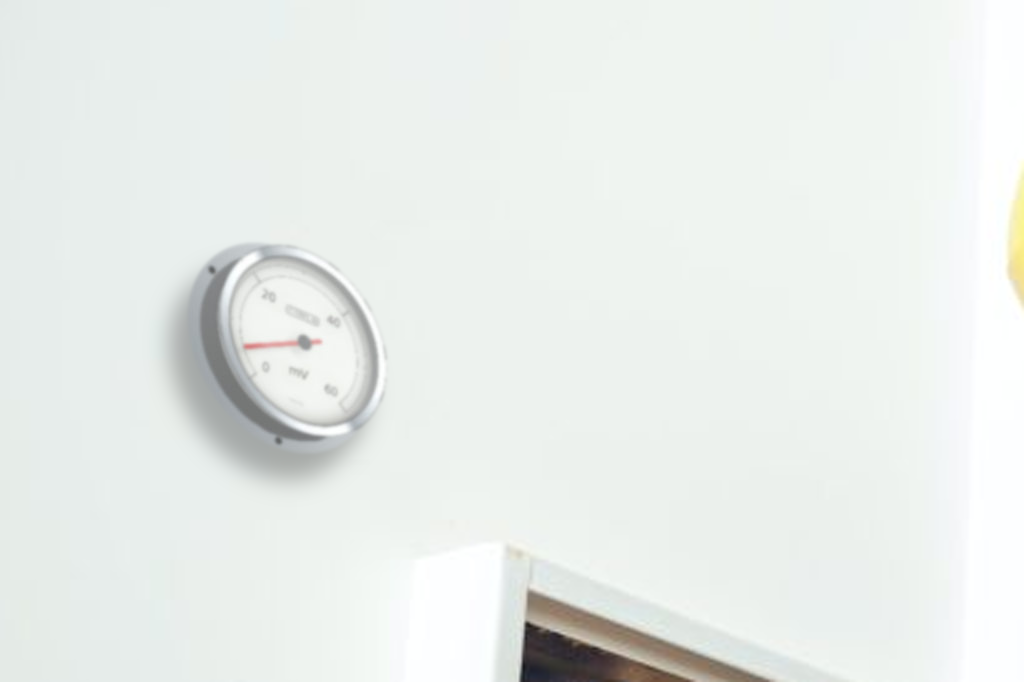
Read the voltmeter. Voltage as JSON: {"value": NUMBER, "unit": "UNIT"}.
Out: {"value": 5, "unit": "mV"}
